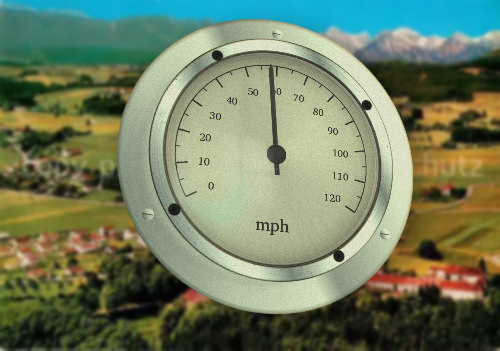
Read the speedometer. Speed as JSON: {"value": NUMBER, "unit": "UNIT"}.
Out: {"value": 57.5, "unit": "mph"}
